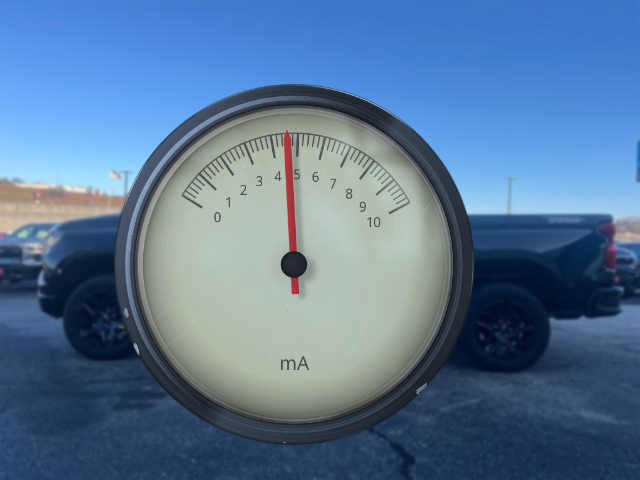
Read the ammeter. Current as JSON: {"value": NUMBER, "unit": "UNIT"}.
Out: {"value": 4.6, "unit": "mA"}
